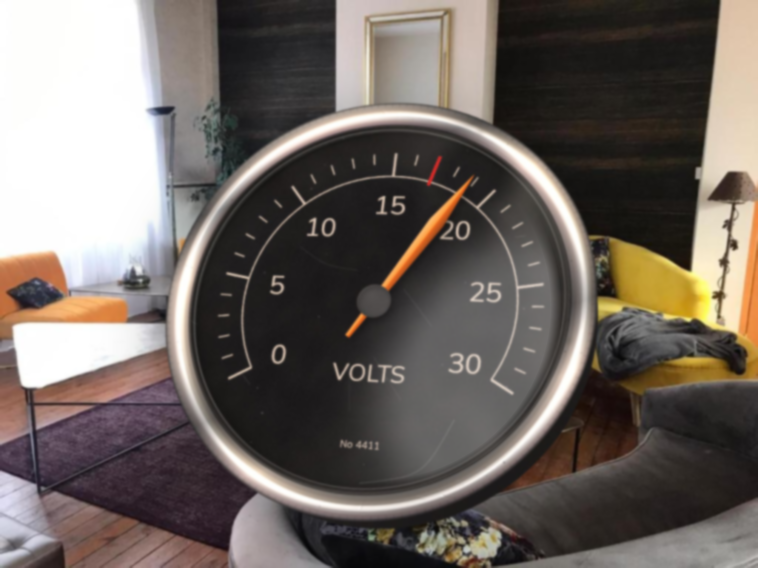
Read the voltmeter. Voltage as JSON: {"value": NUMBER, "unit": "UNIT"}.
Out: {"value": 19, "unit": "V"}
